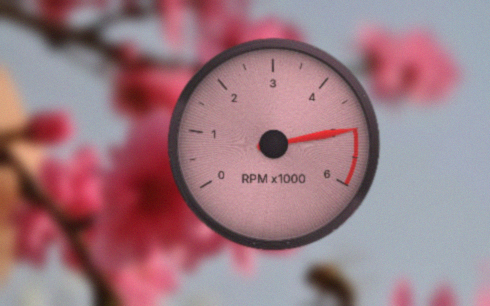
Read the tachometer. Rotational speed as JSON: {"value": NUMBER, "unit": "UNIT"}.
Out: {"value": 5000, "unit": "rpm"}
